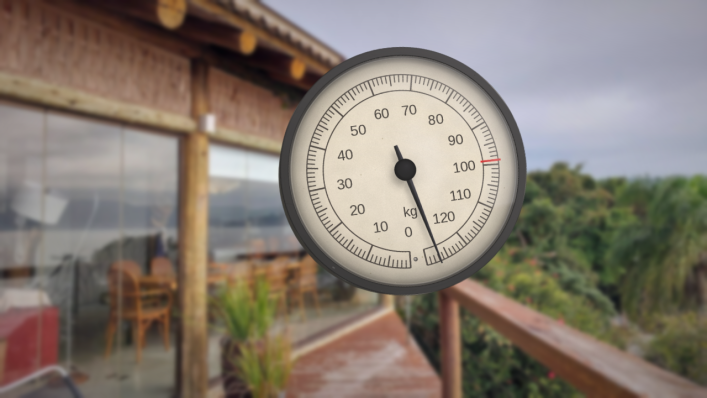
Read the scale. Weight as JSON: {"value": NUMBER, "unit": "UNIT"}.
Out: {"value": 127, "unit": "kg"}
